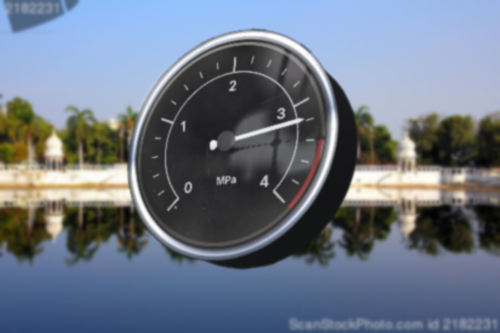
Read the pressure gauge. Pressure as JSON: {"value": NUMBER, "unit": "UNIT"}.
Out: {"value": 3.2, "unit": "MPa"}
